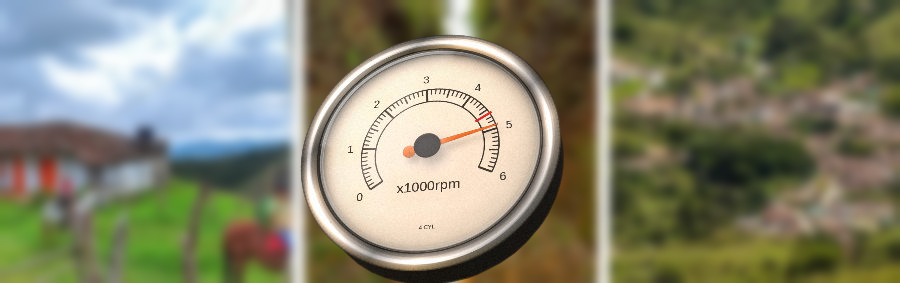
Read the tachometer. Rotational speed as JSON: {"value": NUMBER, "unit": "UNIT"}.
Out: {"value": 5000, "unit": "rpm"}
